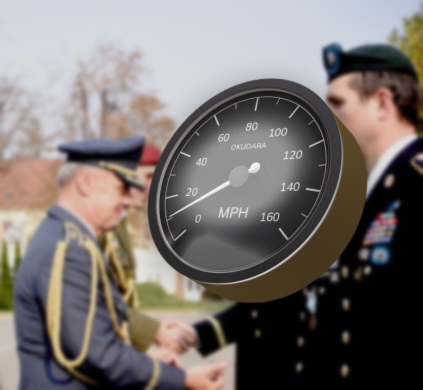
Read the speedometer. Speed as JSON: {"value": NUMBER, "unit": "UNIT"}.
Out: {"value": 10, "unit": "mph"}
